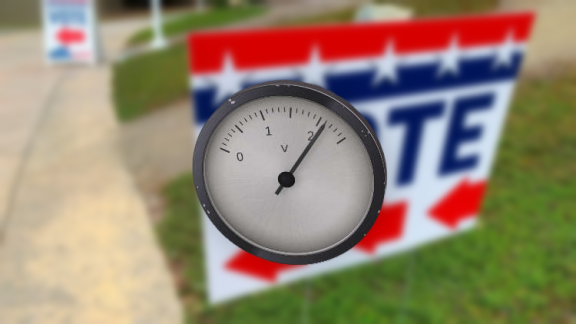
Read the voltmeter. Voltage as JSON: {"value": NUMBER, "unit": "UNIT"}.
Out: {"value": 2.1, "unit": "V"}
